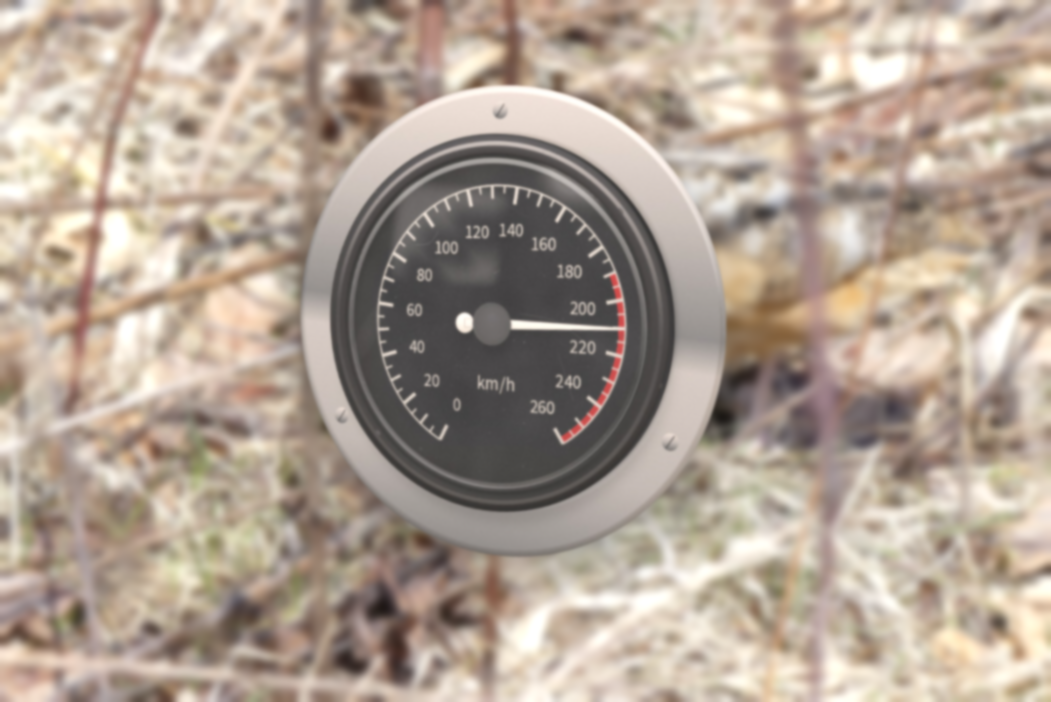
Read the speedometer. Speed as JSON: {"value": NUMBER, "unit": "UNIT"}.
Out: {"value": 210, "unit": "km/h"}
